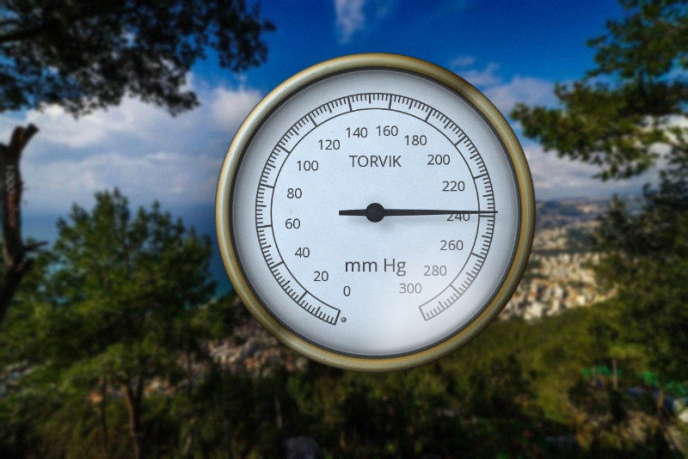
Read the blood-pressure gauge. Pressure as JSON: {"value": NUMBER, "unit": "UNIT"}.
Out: {"value": 238, "unit": "mmHg"}
